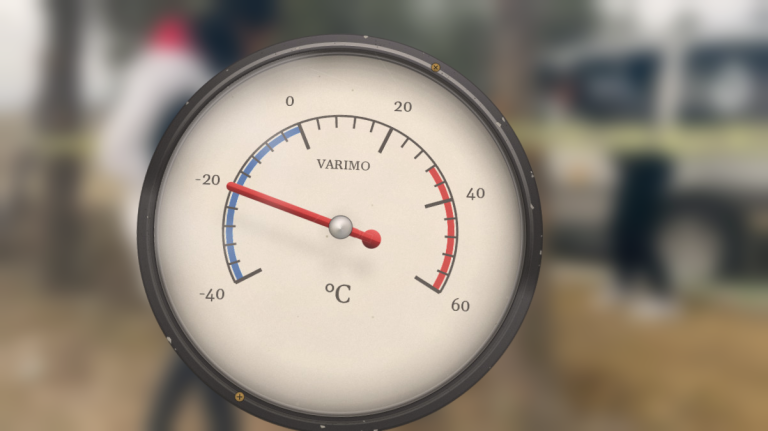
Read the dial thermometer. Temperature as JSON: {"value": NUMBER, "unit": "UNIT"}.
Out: {"value": -20, "unit": "°C"}
